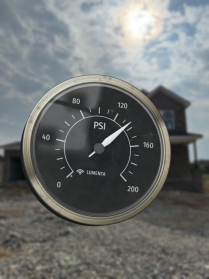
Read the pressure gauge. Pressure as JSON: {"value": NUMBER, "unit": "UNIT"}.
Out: {"value": 135, "unit": "psi"}
